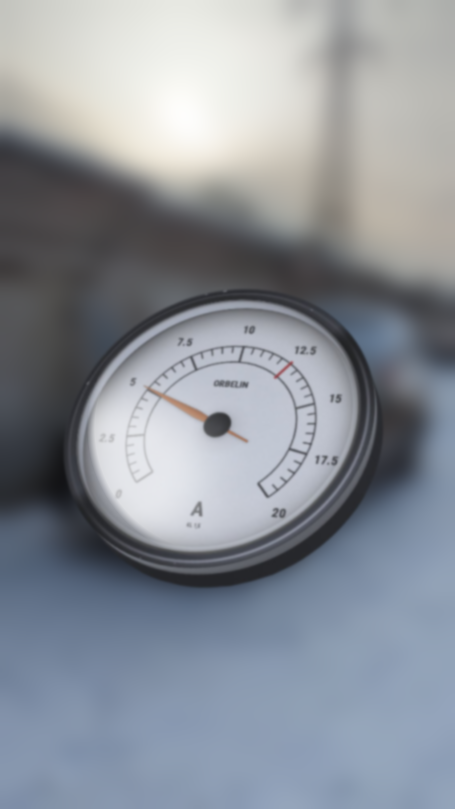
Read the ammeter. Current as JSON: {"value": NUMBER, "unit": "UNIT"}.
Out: {"value": 5, "unit": "A"}
